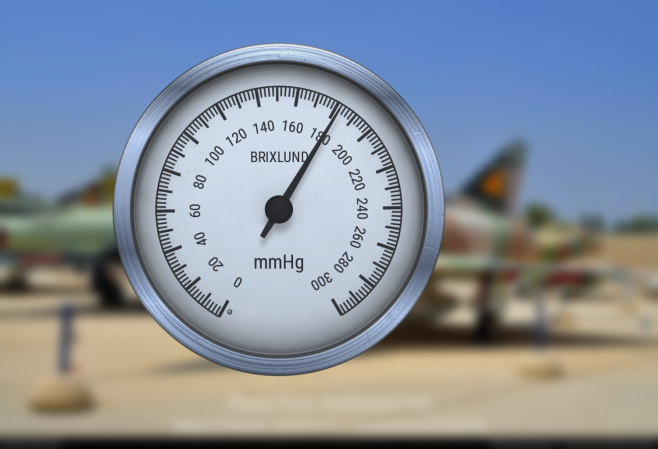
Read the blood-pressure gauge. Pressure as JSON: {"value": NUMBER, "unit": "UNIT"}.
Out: {"value": 182, "unit": "mmHg"}
